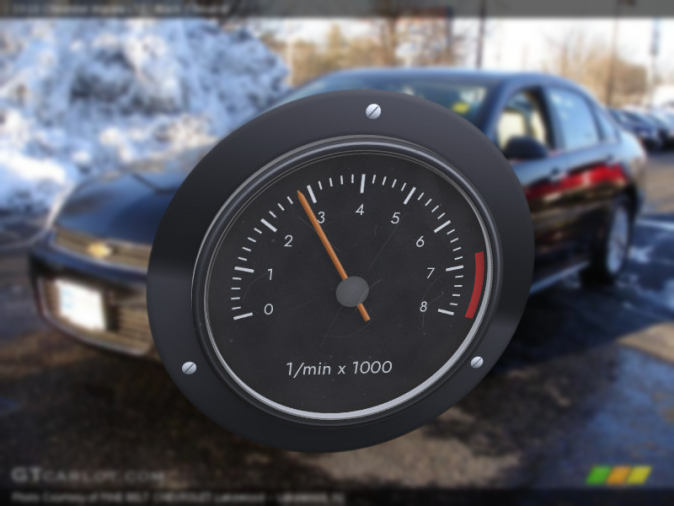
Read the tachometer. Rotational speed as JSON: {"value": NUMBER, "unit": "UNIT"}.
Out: {"value": 2800, "unit": "rpm"}
